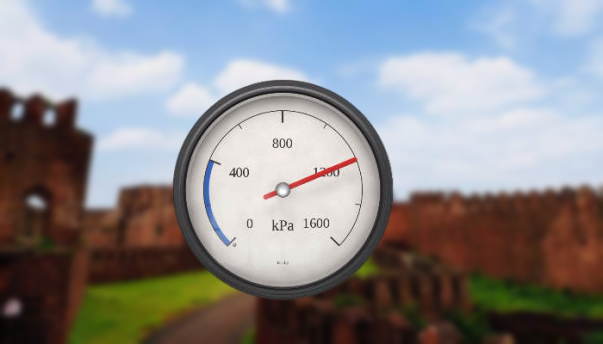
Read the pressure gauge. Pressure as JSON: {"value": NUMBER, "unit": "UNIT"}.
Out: {"value": 1200, "unit": "kPa"}
